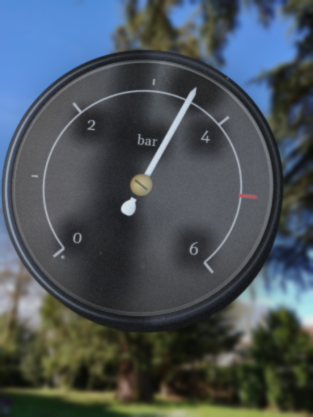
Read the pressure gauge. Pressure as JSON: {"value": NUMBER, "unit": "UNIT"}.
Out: {"value": 3.5, "unit": "bar"}
